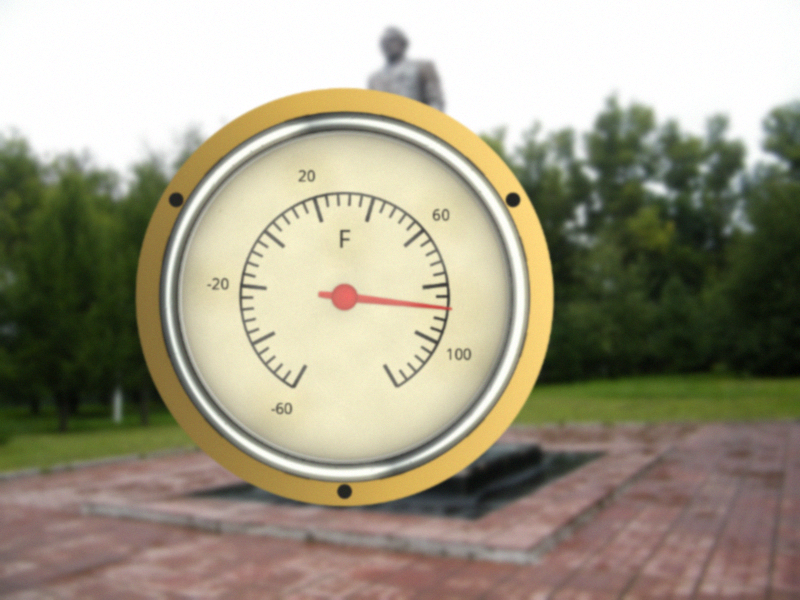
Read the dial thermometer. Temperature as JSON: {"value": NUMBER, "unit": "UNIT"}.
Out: {"value": 88, "unit": "°F"}
